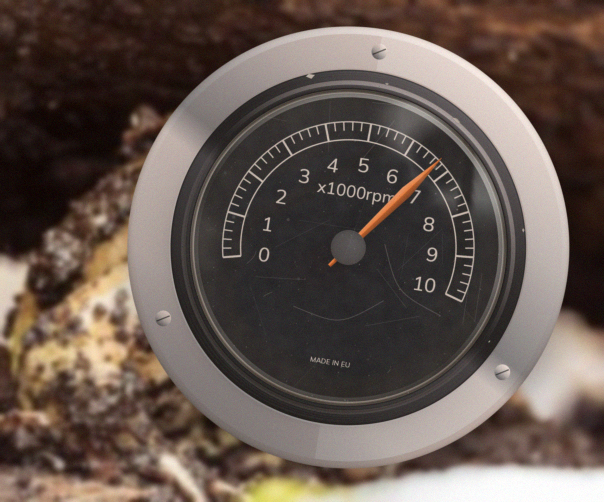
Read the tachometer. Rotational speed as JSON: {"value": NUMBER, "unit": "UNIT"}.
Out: {"value": 6700, "unit": "rpm"}
